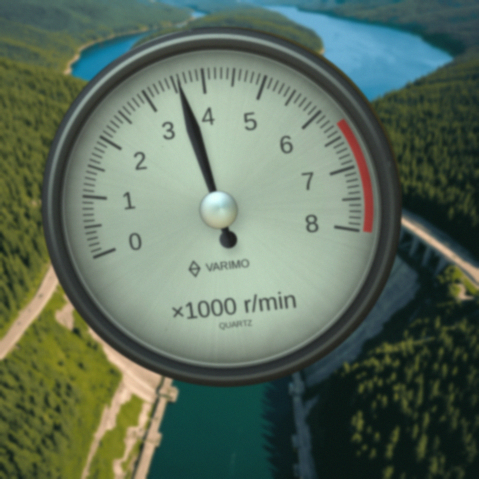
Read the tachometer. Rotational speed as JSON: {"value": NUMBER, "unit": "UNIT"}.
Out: {"value": 3600, "unit": "rpm"}
